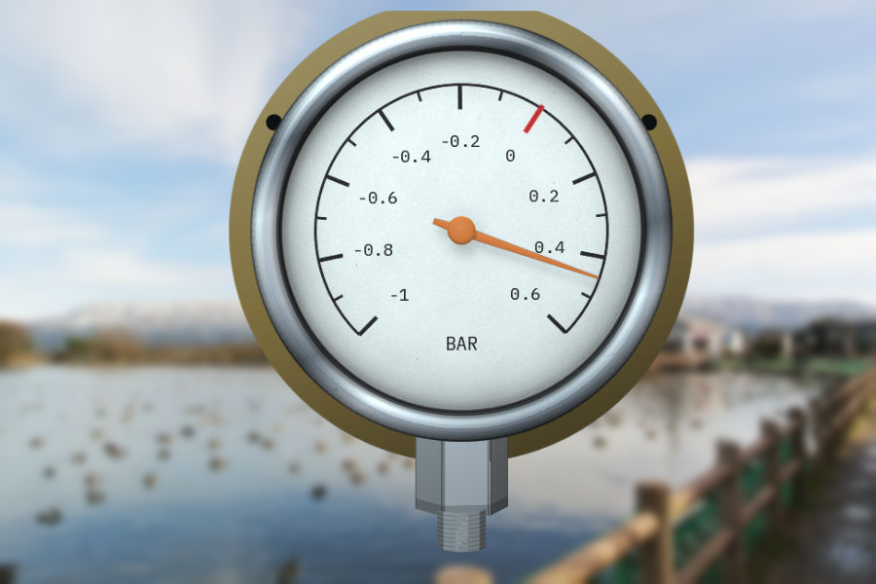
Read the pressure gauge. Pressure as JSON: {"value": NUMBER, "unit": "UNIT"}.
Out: {"value": 0.45, "unit": "bar"}
